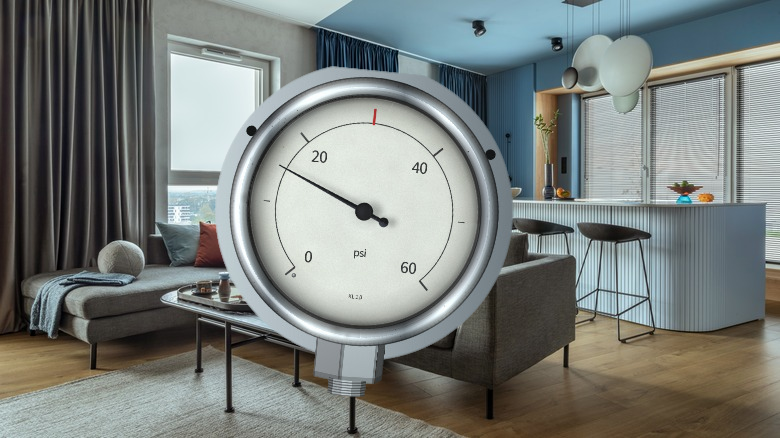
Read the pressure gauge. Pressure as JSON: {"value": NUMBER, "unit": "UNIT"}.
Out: {"value": 15, "unit": "psi"}
